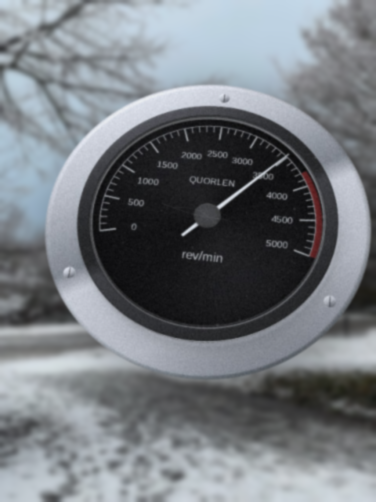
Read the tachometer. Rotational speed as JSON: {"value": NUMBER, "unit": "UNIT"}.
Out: {"value": 3500, "unit": "rpm"}
